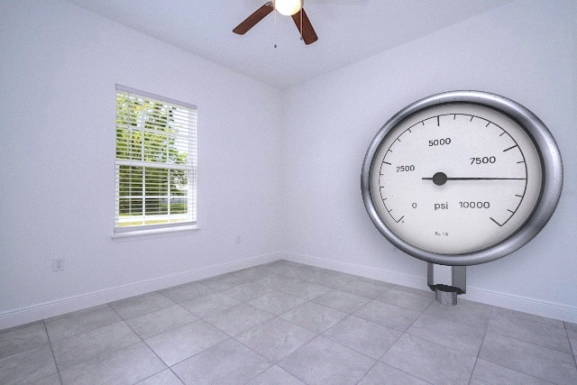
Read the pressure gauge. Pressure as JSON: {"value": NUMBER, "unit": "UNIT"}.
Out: {"value": 8500, "unit": "psi"}
